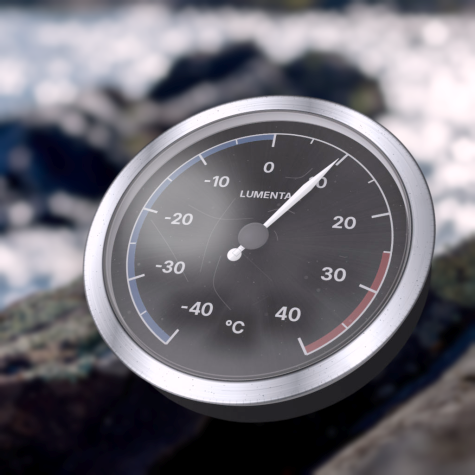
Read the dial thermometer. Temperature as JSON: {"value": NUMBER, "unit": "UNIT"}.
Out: {"value": 10, "unit": "°C"}
